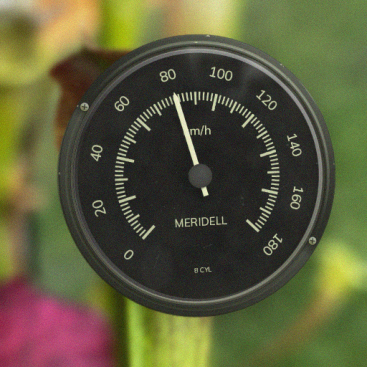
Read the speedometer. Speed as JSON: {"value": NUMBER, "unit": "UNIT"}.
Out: {"value": 80, "unit": "km/h"}
